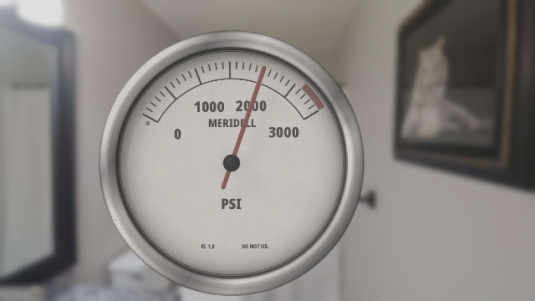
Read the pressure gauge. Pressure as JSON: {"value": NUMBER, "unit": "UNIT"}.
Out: {"value": 2000, "unit": "psi"}
